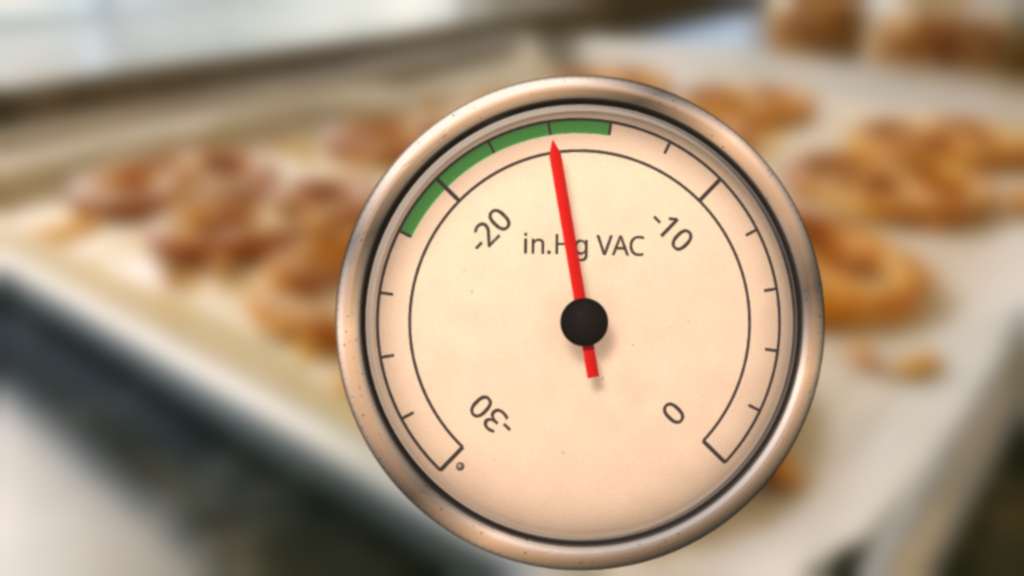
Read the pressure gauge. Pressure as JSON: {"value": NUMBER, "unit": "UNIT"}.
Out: {"value": -16, "unit": "inHg"}
